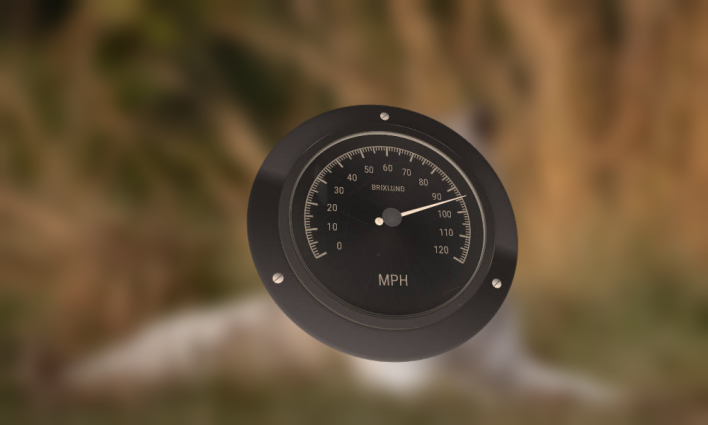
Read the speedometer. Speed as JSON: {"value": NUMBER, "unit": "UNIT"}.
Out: {"value": 95, "unit": "mph"}
